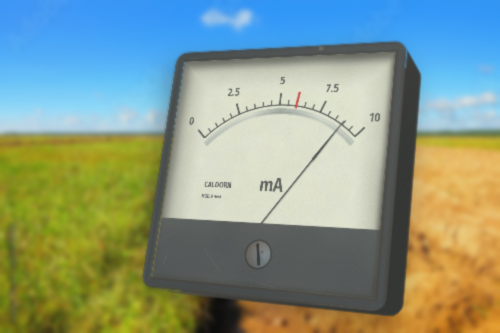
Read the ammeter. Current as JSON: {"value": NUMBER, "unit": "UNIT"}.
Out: {"value": 9, "unit": "mA"}
